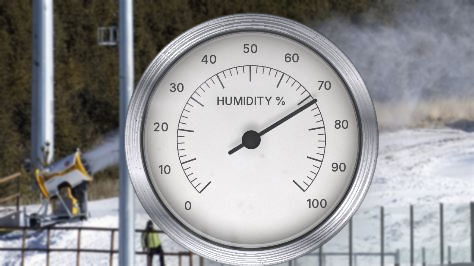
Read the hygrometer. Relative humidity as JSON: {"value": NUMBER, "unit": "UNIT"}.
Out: {"value": 72, "unit": "%"}
